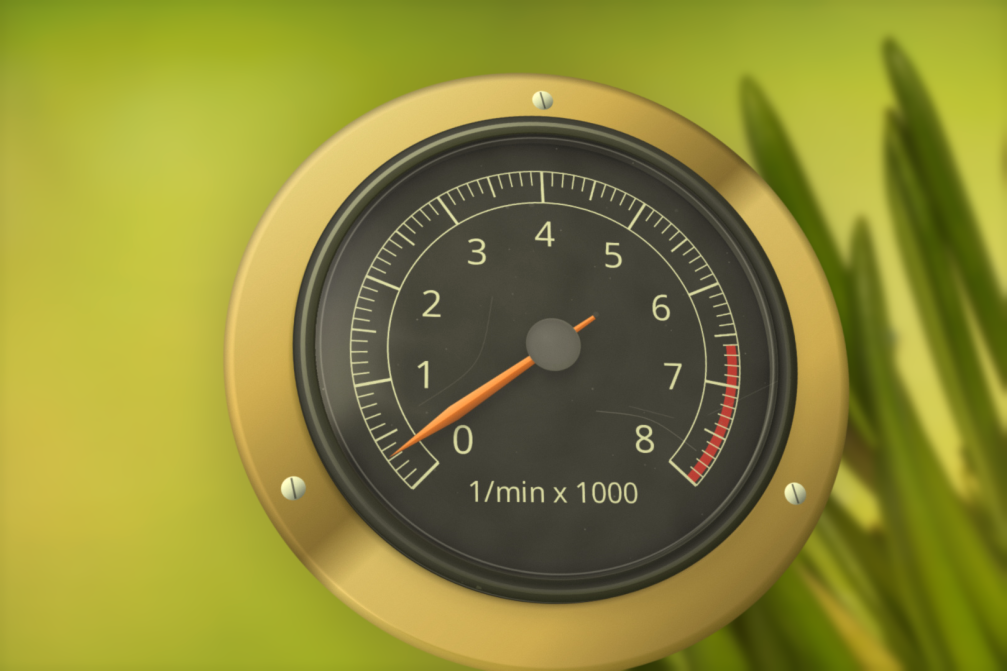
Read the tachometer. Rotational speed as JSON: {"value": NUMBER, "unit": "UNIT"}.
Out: {"value": 300, "unit": "rpm"}
